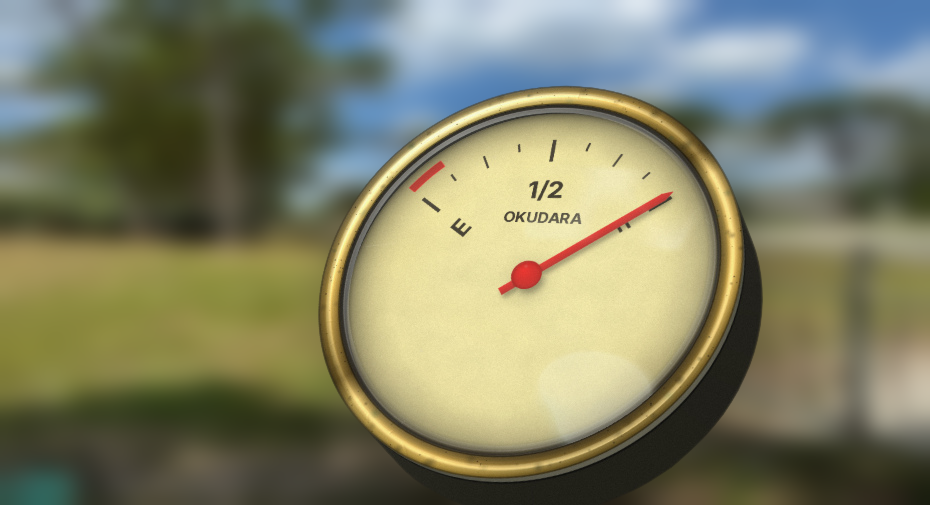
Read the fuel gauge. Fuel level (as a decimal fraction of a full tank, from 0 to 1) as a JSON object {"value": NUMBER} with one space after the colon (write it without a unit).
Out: {"value": 1}
